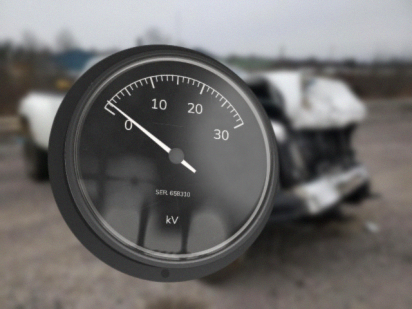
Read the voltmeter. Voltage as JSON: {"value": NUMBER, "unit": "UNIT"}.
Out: {"value": 1, "unit": "kV"}
